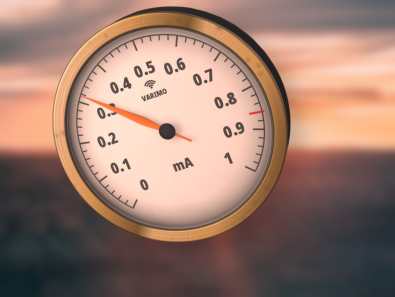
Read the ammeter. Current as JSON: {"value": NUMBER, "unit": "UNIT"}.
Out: {"value": 0.32, "unit": "mA"}
